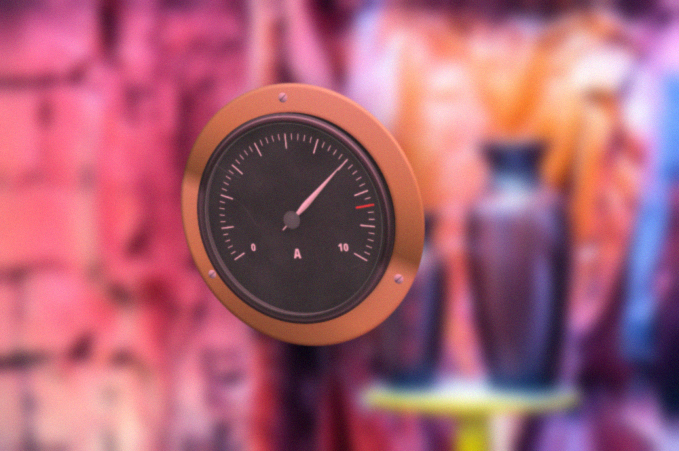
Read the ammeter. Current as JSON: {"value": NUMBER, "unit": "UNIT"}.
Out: {"value": 7, "unit": "A"}
